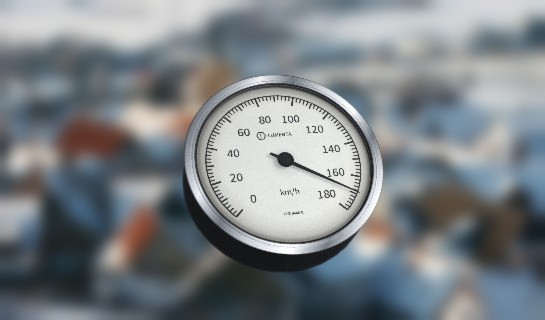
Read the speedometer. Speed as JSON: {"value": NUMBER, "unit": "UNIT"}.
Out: {"value": 170, "unit": "km/h"}
